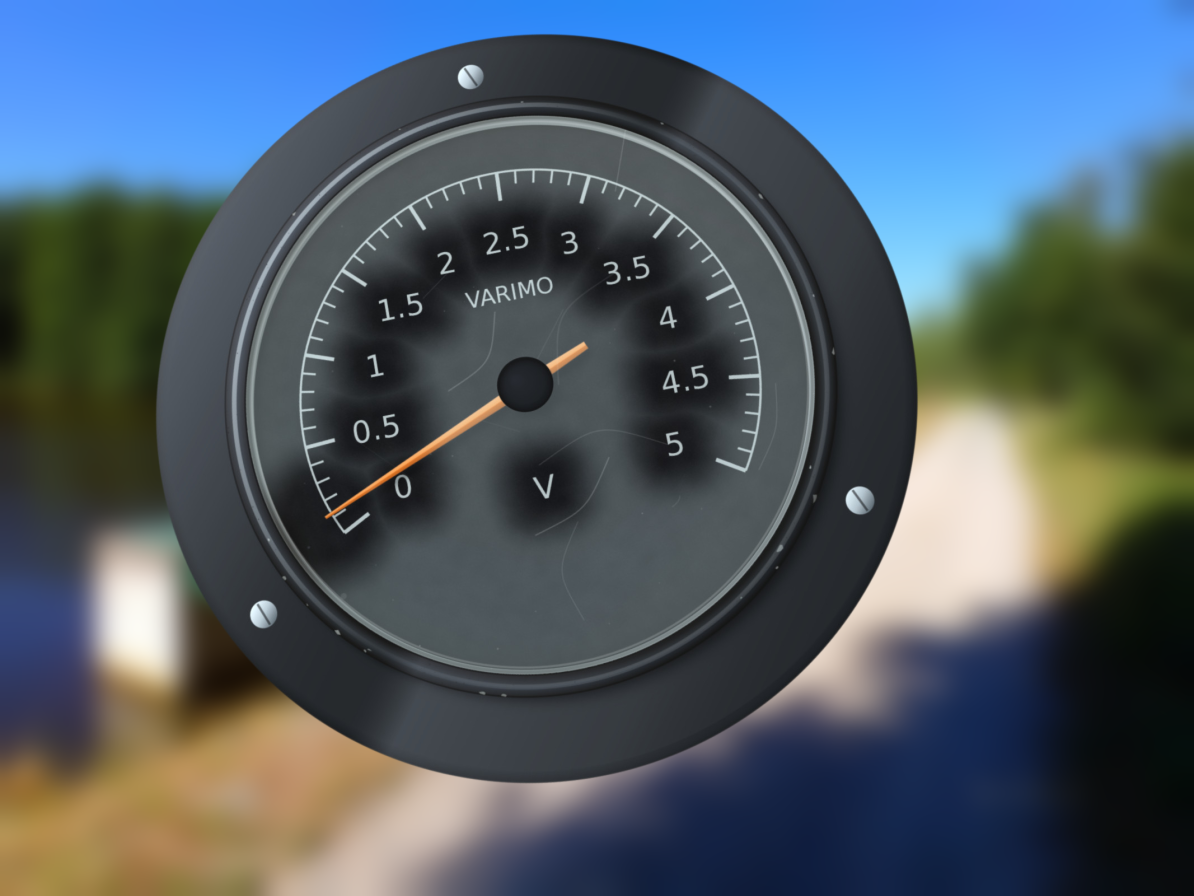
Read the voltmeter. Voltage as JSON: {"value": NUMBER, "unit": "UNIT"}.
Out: {"value": 0.1, "unit": "V"}
